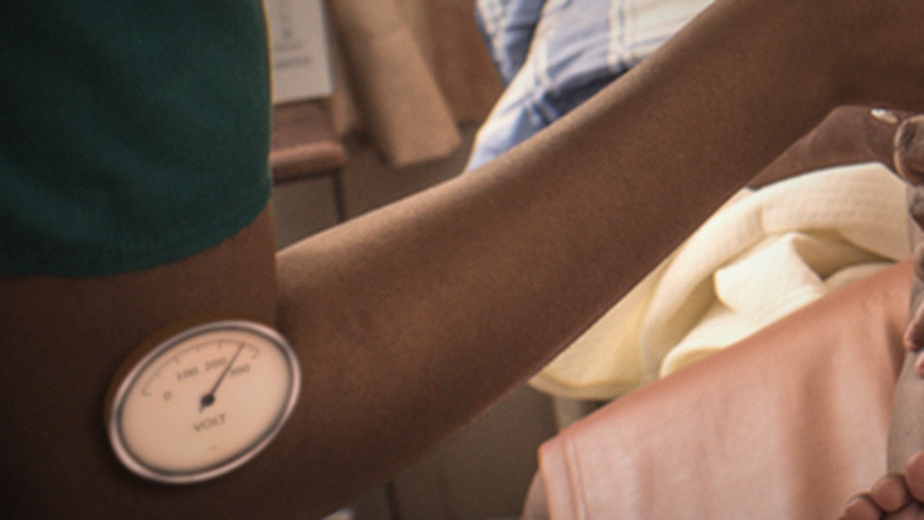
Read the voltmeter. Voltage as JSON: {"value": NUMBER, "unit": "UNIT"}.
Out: {"value": 250, "unit": "V"}
